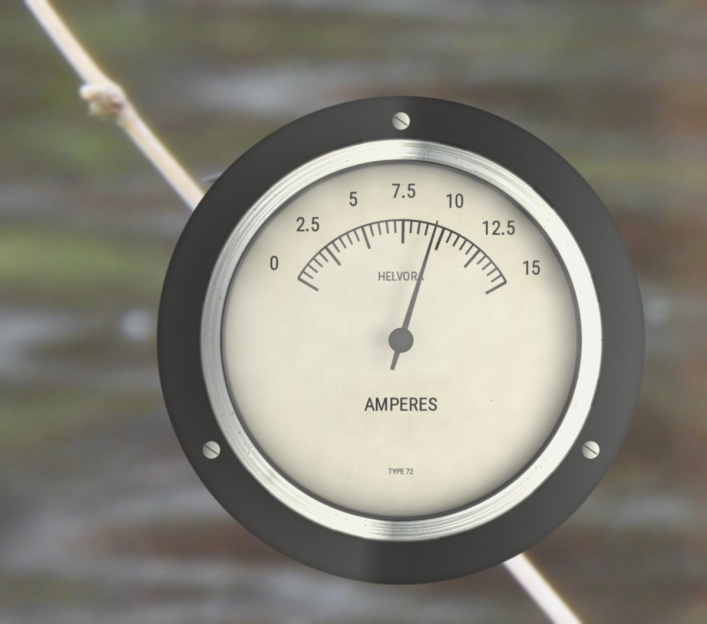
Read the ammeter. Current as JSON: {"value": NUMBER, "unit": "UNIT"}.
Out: {"value": 9.5, "unit": "A"}
